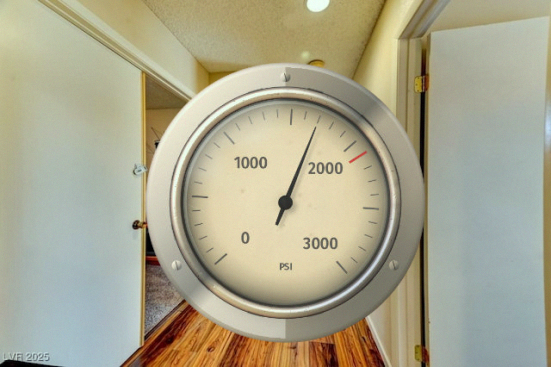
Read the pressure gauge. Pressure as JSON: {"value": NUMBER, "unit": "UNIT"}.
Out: {"value": 1700, "unit": "psi"}
